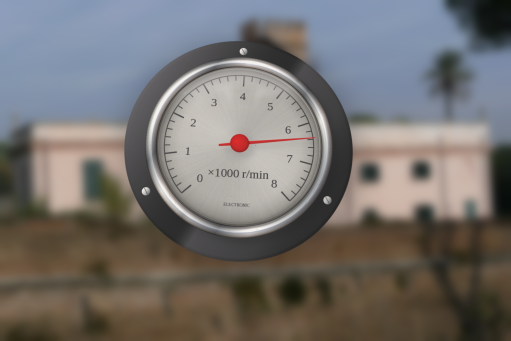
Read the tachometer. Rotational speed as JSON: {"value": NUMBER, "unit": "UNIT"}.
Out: {"value": 6400, "unit": "rpm"}
